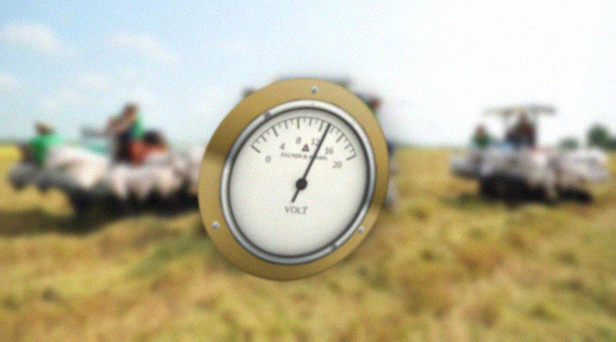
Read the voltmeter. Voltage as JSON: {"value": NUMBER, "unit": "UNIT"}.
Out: {"value": 13, "unit": "V"}
